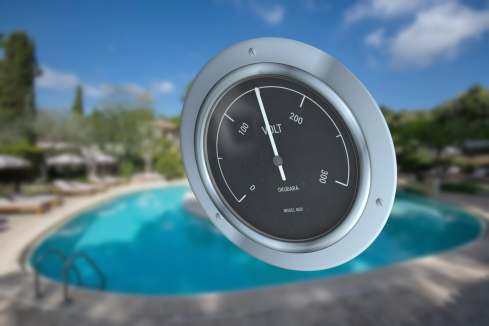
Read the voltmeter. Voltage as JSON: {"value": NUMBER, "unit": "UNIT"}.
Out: {"value": 150, "unit": "V"}
